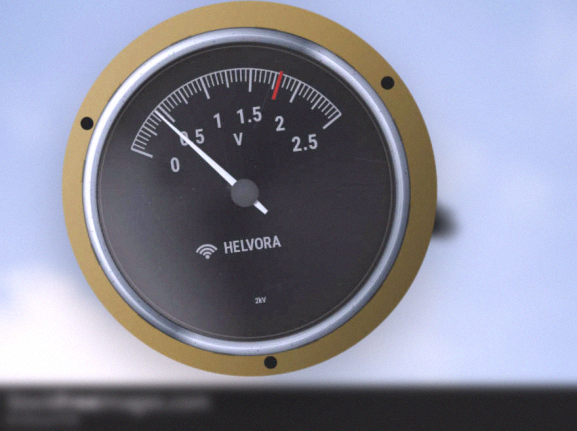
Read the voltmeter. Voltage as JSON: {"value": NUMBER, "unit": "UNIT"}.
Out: {"value": 0.45, "unit": "V"}
